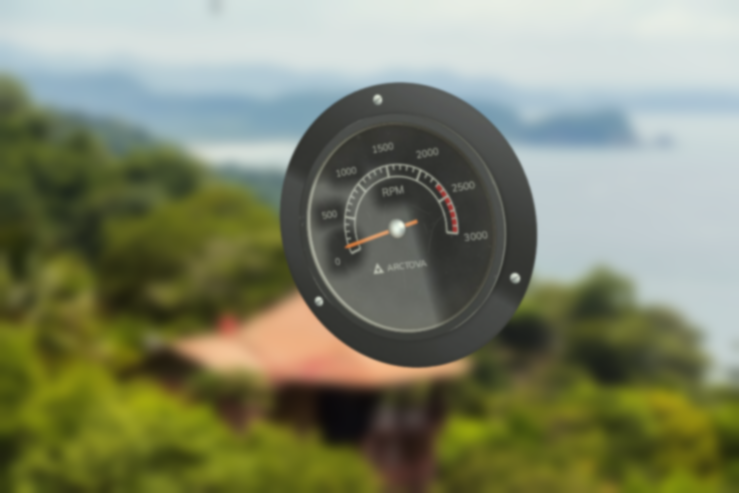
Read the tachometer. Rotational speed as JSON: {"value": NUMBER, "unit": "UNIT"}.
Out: {"value": 100, "unit": "rpm"}
